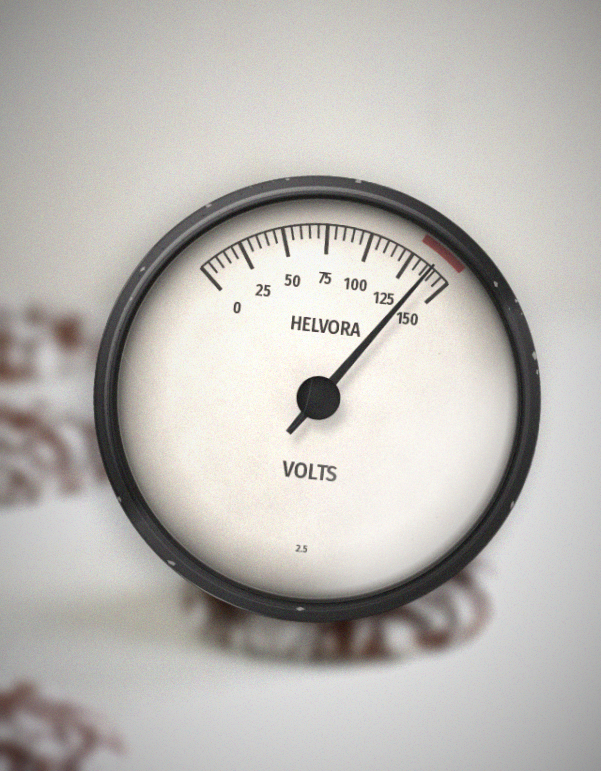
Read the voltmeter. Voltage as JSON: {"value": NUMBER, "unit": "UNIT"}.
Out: {"value": 137.5, "unit": "V"}
